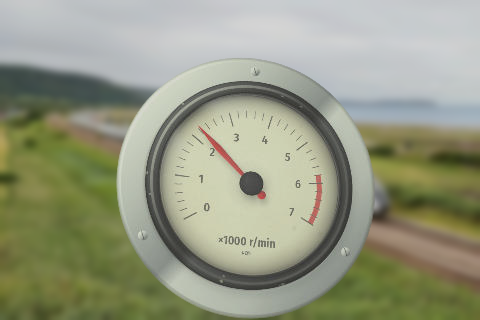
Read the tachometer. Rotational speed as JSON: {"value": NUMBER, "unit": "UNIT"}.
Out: {"value": 2200, "unit": "rpm"}
